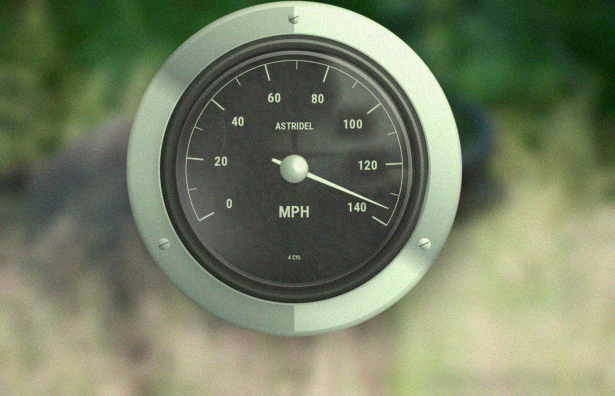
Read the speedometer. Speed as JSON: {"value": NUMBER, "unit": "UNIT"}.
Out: {"value": 135, "unit": "mph"}
